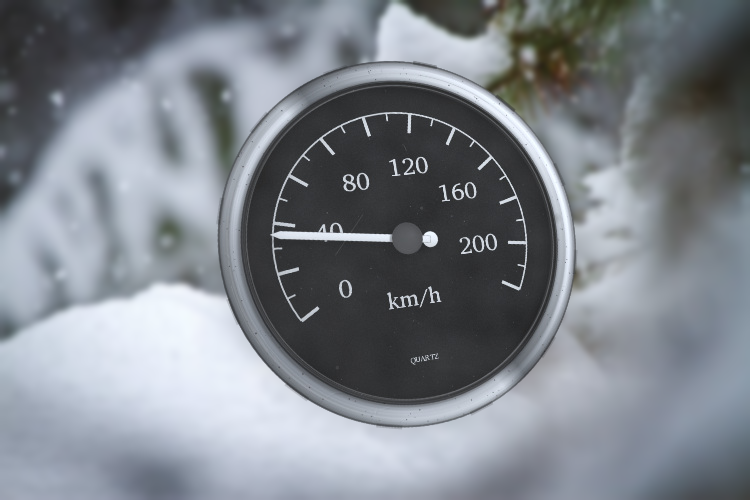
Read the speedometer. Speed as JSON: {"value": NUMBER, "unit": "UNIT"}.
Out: {"value": 35, "unit": "km/h"}
